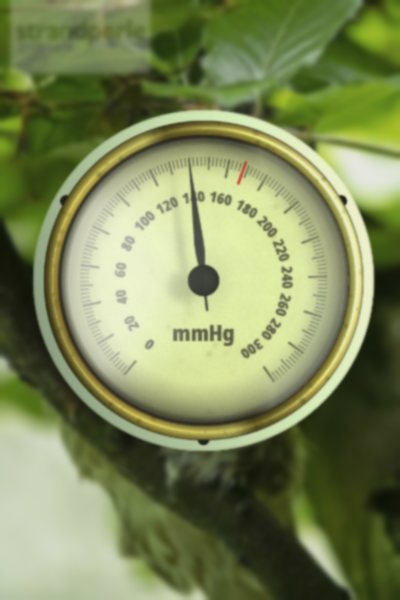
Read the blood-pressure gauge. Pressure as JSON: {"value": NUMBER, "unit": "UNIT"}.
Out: {"value": 140, "unit": "mmHg"}
